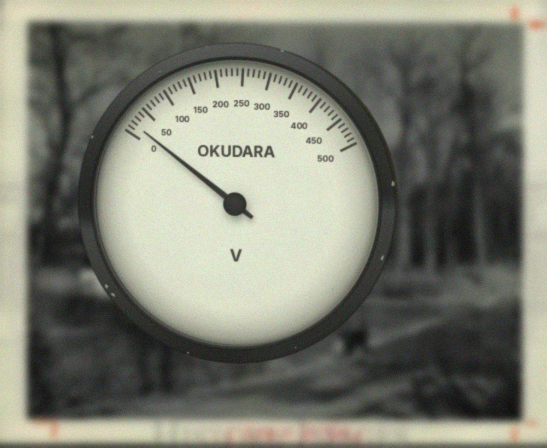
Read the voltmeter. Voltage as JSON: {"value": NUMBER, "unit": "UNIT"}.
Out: {"value": 20, "unit": "V"}
